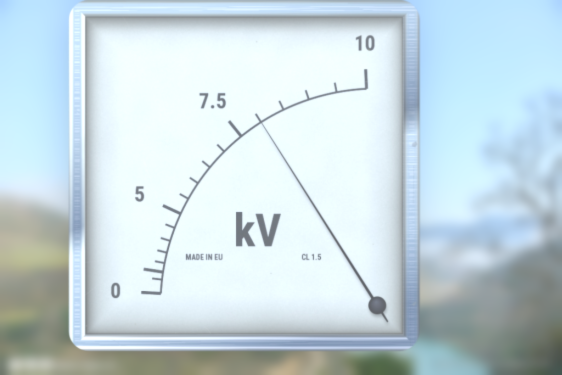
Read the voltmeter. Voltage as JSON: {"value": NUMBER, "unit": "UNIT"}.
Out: {"value": 8, "unit": "kV"}
